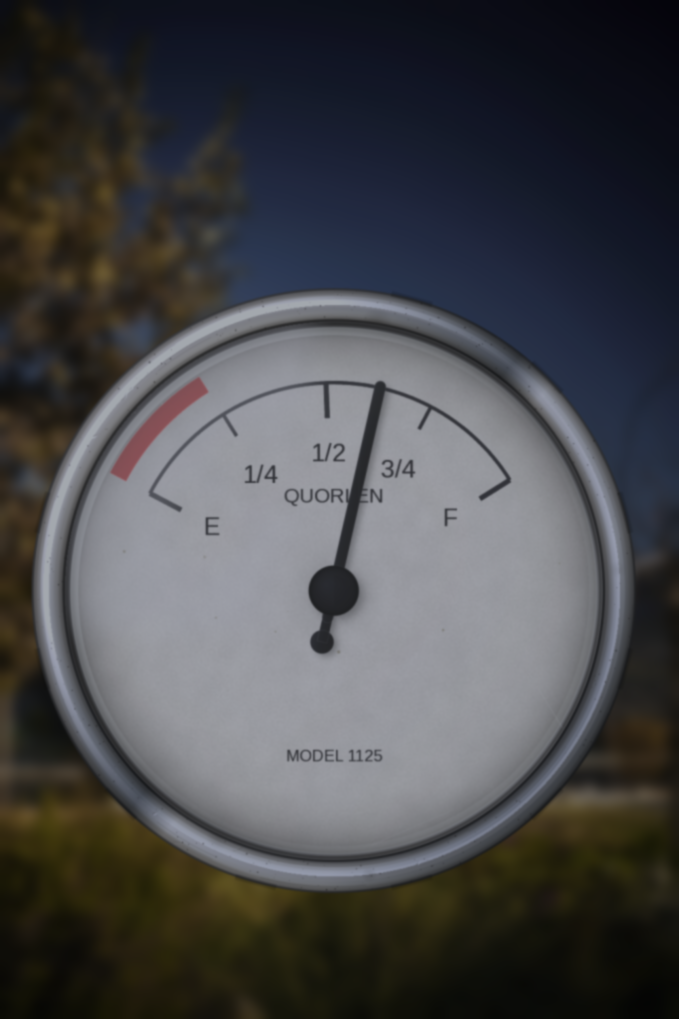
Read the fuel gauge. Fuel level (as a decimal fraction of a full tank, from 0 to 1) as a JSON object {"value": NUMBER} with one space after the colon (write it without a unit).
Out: {"value": 0.625}
